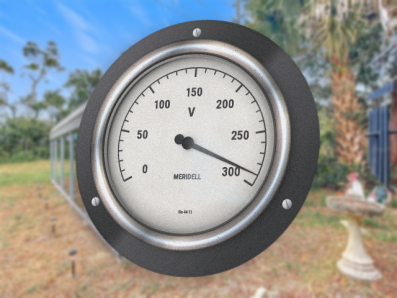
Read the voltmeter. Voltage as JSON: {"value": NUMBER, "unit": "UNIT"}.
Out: {"value": 290, "unit": "V"}
